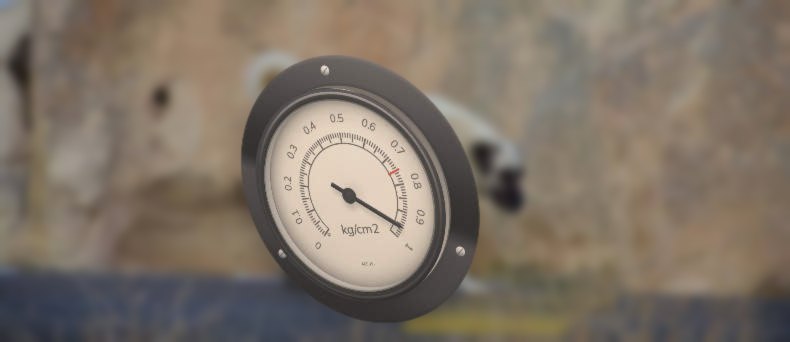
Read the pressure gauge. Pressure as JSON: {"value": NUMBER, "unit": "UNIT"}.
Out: {"value": 0.95, "unit": "kg/cm²"}
